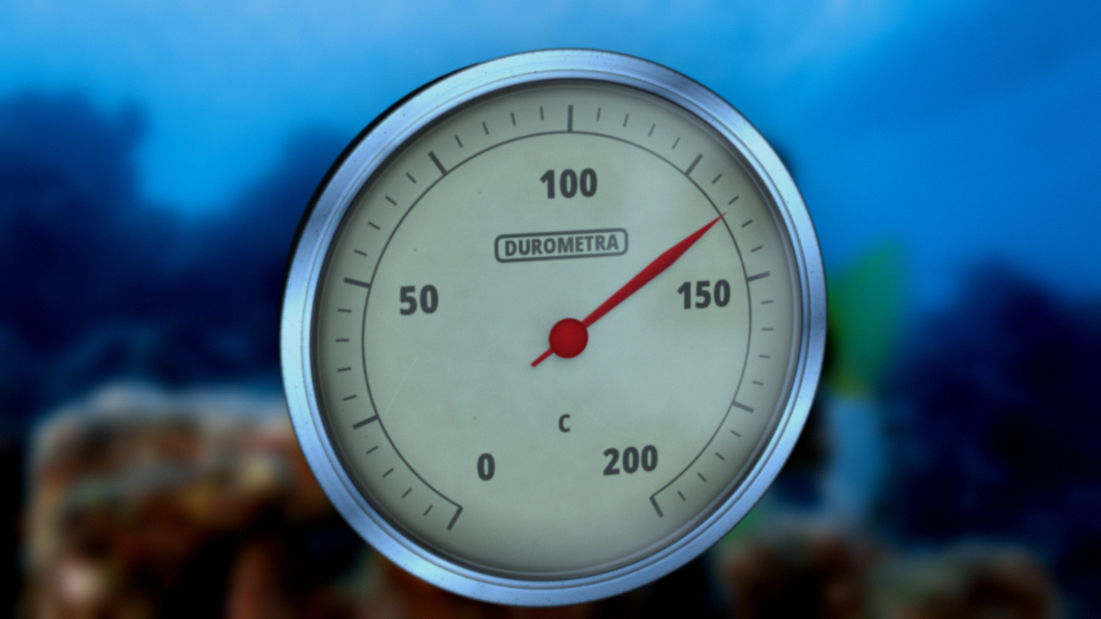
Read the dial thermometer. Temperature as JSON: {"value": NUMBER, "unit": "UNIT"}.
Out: {"value": 135, "unit": "°C"}
